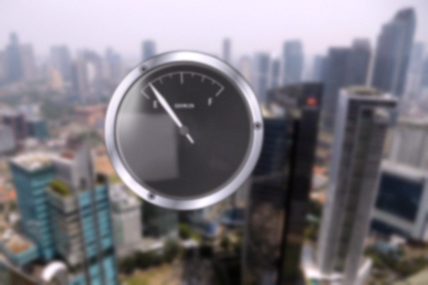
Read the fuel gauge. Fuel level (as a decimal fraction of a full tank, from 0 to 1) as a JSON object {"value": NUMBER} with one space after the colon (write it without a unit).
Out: {"value": 0.125}
